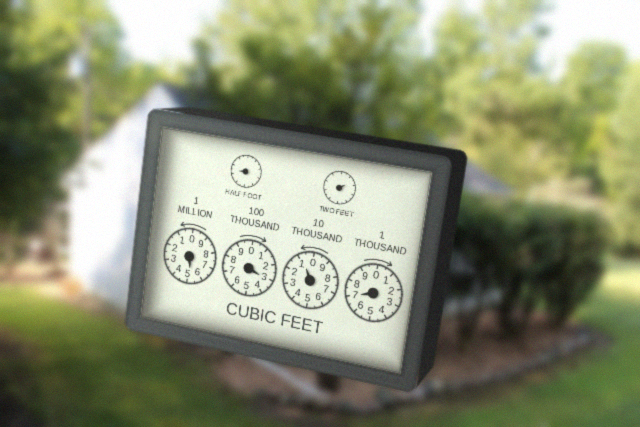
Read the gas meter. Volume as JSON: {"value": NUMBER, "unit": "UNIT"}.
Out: {"value": 530700, "unit": "ft³"}
